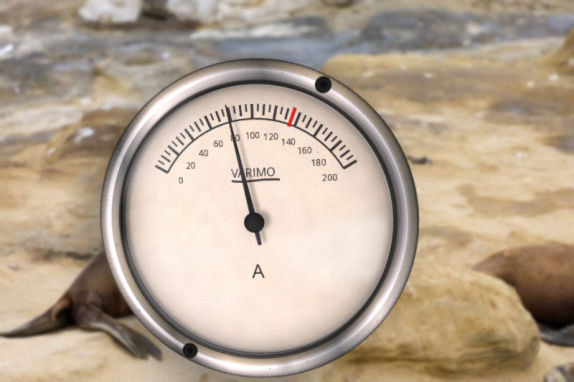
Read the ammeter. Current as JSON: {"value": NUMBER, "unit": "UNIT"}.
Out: {"value": 80, "unit": "A"}
